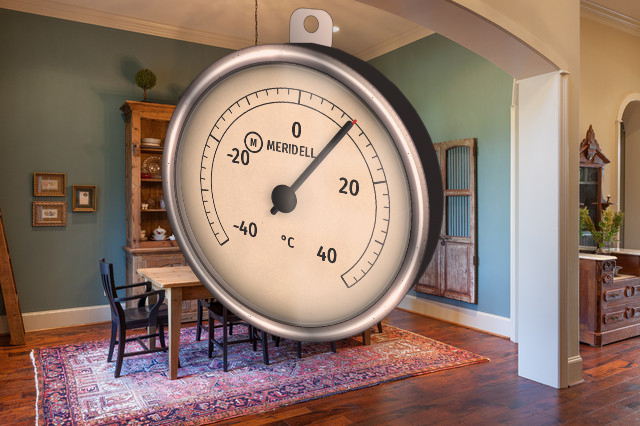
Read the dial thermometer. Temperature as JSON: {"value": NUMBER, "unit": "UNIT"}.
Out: {"value": 10, "unit": "°C"}
